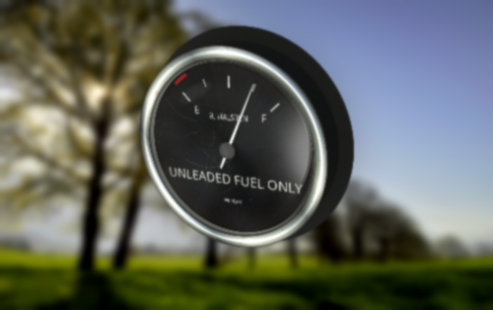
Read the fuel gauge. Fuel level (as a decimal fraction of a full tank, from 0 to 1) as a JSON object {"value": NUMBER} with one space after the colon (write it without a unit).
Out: {"value": 0.75}
